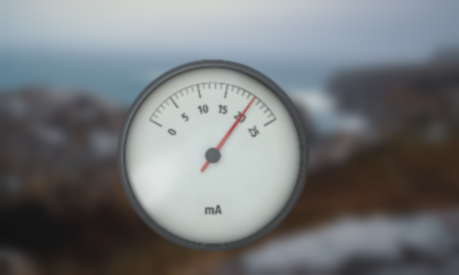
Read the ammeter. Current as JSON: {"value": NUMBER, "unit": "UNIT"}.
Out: {"value": 20, "unit": "mA"}
